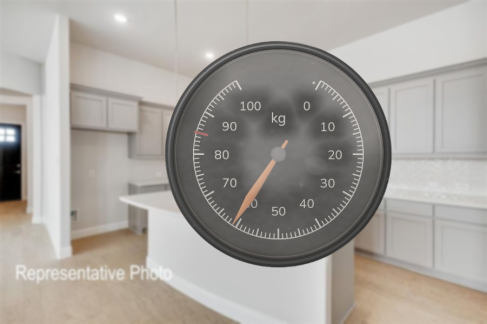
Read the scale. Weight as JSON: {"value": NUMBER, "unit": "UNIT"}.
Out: {"value": 61, "unit": "kg"}
